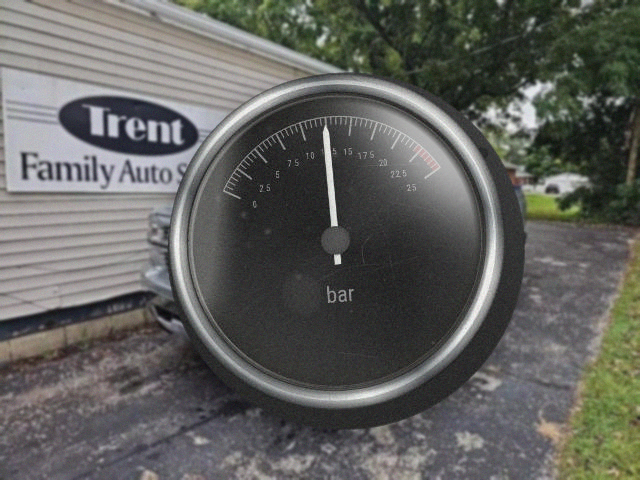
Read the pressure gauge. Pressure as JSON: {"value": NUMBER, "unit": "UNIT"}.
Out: {"value": 12.5, "unit": "bar"}
